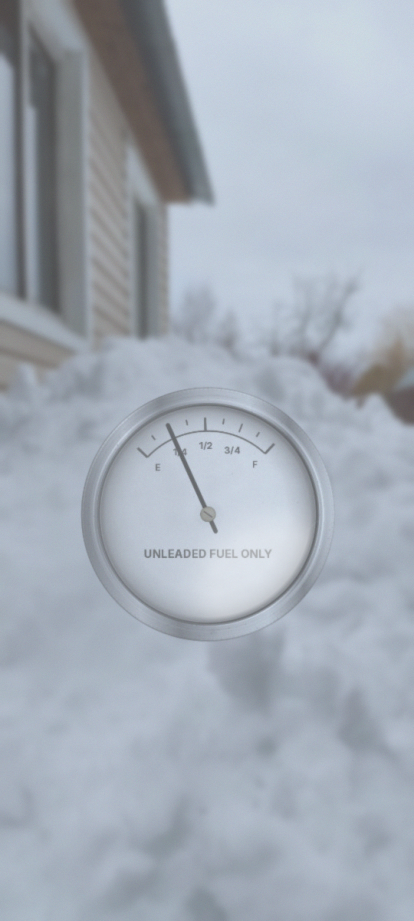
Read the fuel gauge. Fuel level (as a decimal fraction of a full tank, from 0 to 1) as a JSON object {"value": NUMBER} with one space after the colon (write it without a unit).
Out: {"value": 0.25}
